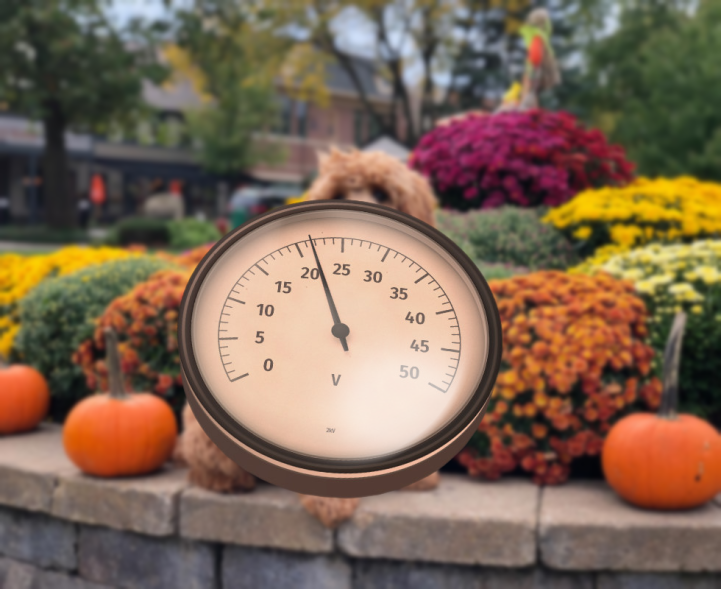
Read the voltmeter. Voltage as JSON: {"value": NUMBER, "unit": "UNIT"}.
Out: {"value": 21.5, "unit": "V"}
